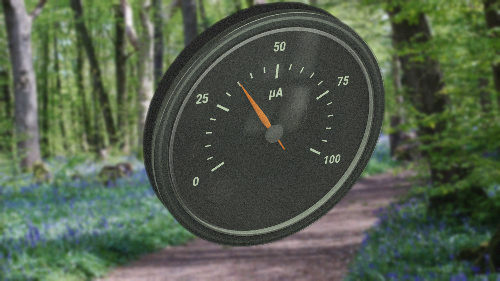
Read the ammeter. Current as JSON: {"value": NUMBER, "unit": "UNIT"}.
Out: {"value": 35, "unit": "µA"}
